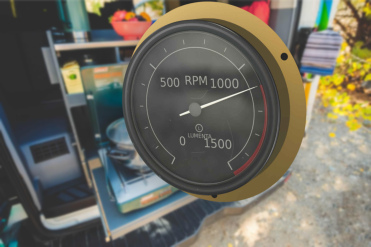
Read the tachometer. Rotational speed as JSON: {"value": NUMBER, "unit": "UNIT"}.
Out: {"value": 1100, "unit": "rpm"}
